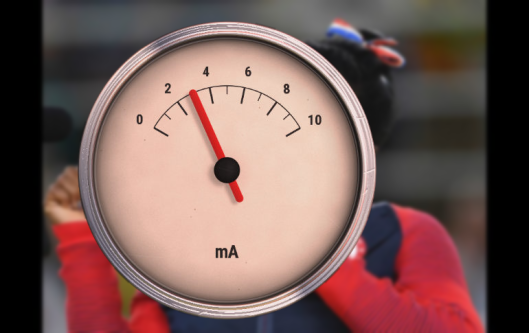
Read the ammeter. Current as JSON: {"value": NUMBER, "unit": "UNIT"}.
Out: {"value": 3, "unit": "mA"}
